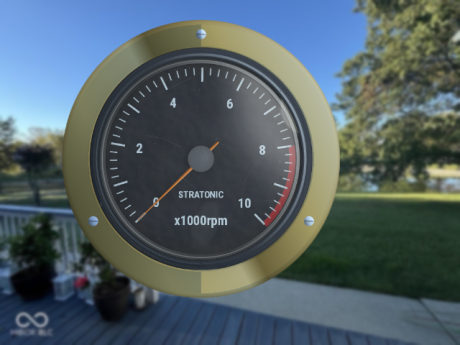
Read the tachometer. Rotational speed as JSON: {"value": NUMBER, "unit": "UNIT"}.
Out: {"value": 0, "unit": "rpm"}
